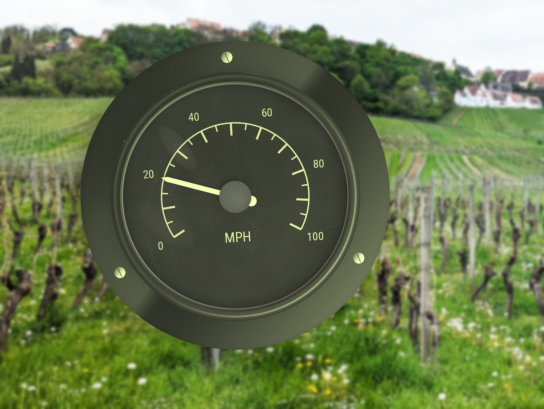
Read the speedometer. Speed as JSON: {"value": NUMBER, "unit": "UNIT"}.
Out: {"value": 20, "unit": "mph"}
